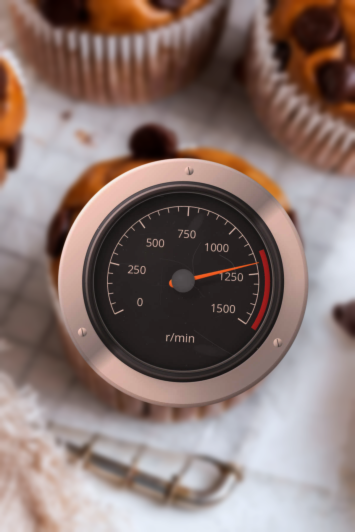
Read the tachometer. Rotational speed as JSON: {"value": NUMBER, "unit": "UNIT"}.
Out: {"value": 1200, "unit": "rpm"}
